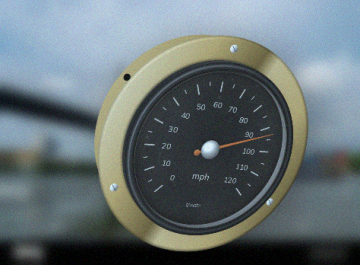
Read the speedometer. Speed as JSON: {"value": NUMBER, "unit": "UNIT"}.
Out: {"value": 92.5, "unit": "mph"}
